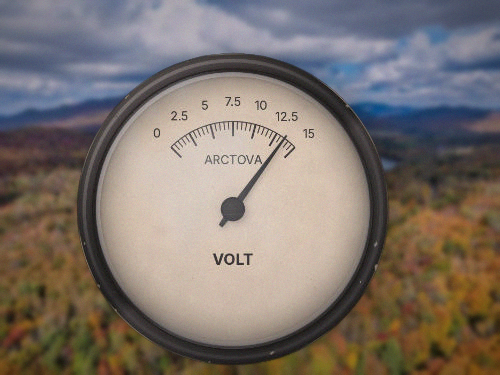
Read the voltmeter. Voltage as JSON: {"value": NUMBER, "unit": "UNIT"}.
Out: {"value": 13.5, "unit": "V"}
